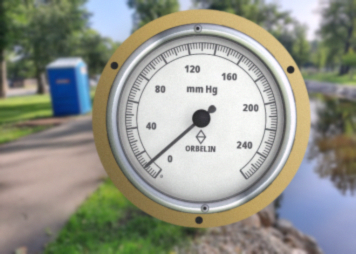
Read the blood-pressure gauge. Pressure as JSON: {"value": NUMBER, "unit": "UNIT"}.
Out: {"value": 10, "unit": "mmHg"}
